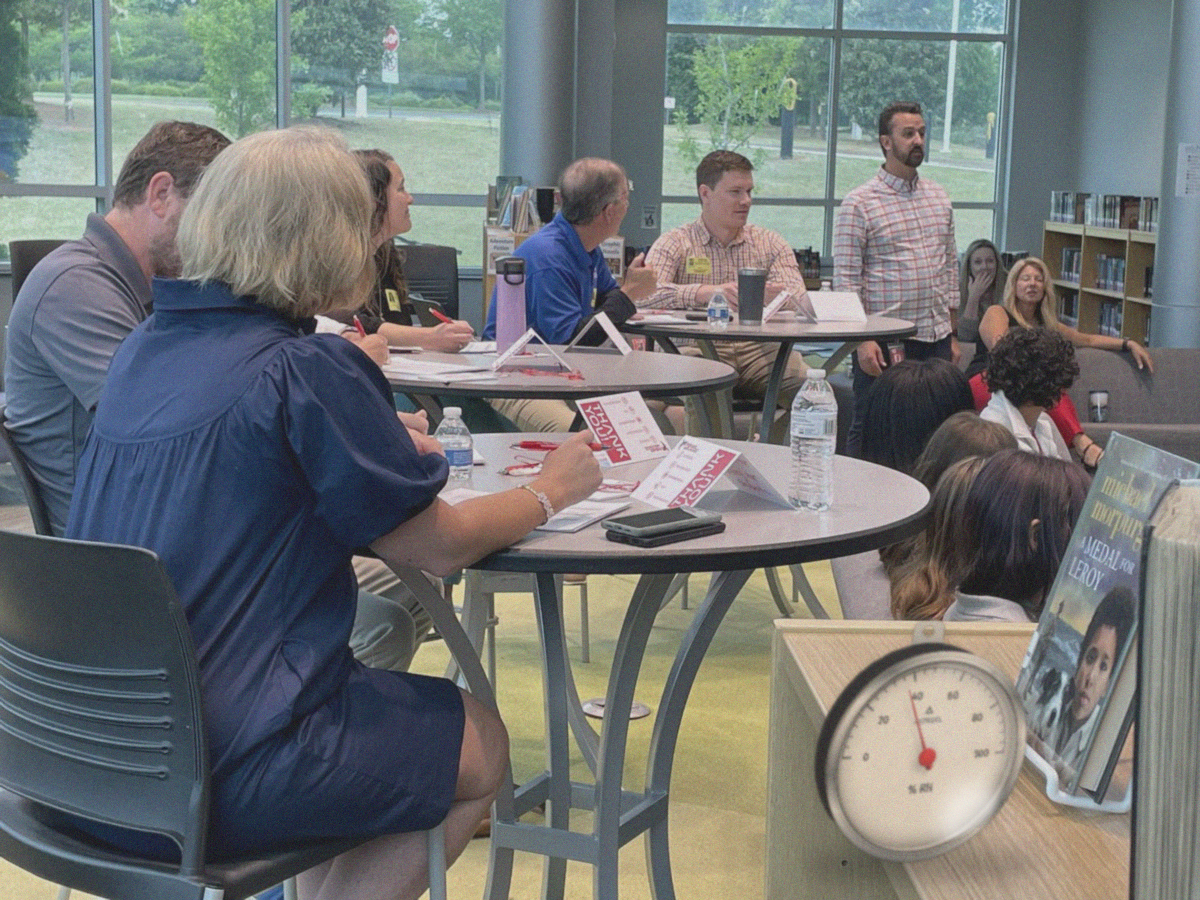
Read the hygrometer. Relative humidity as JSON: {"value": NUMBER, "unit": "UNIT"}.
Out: {"value": 36, "unit": "%"}
